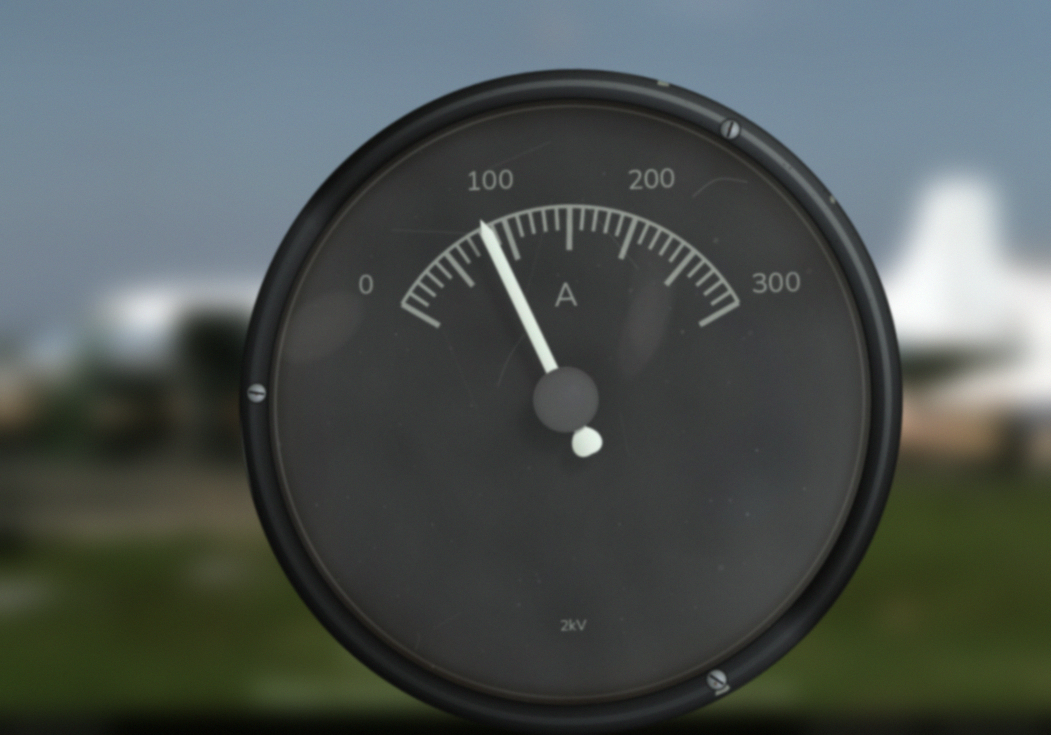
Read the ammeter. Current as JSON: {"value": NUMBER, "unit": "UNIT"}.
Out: {"value": 85, "unit": "A"}
